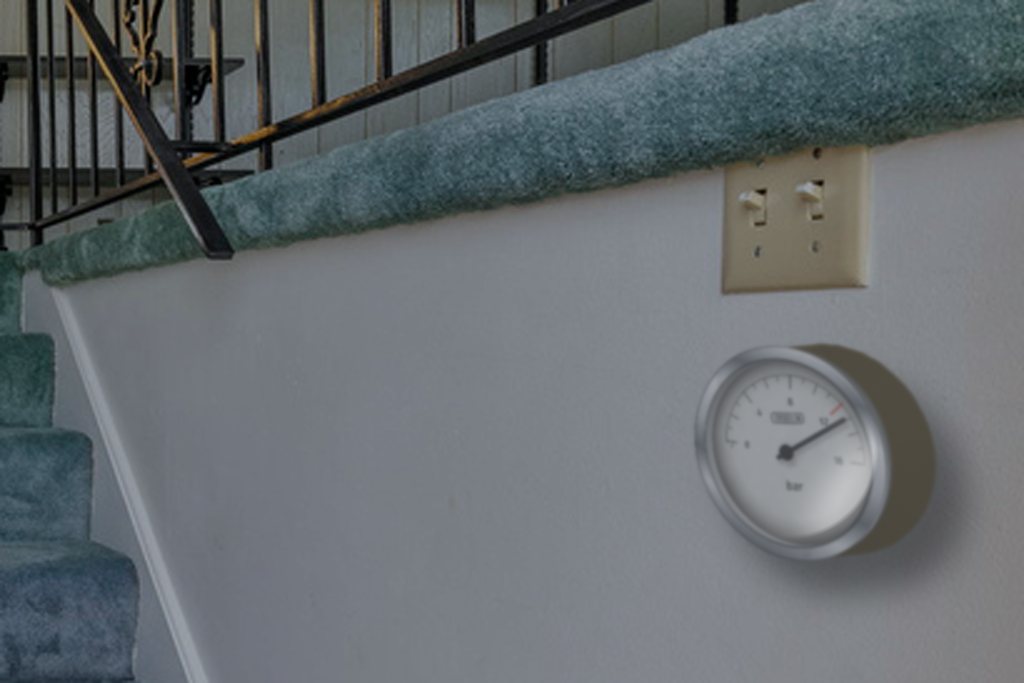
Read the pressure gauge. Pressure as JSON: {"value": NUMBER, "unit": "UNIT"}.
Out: {"value": 13, "unit": "bar"}
